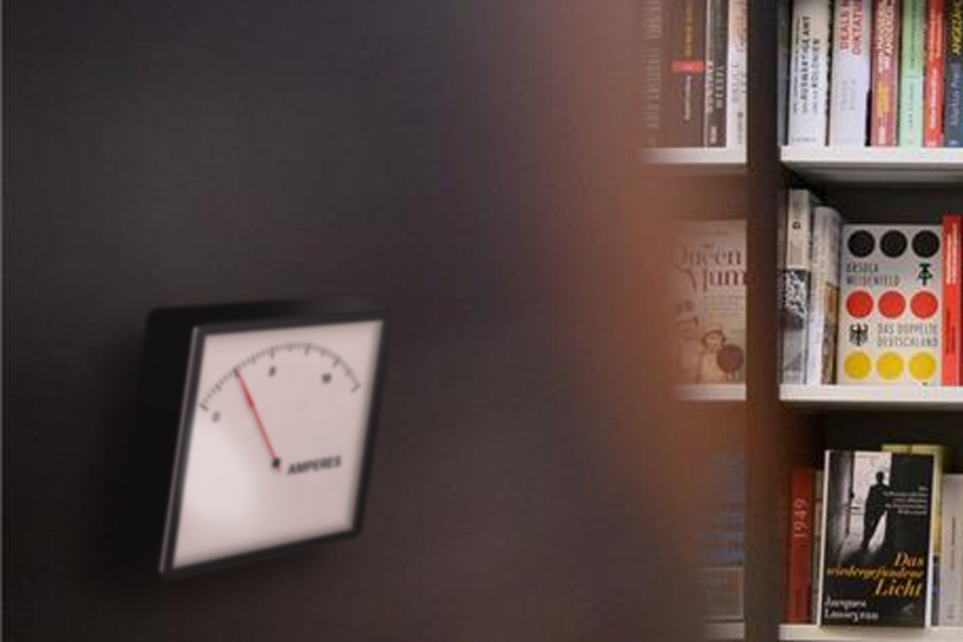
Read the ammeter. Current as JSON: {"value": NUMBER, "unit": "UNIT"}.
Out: {"value": 4, "unit": "A"}
